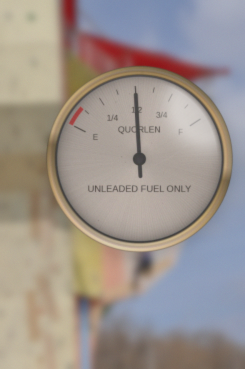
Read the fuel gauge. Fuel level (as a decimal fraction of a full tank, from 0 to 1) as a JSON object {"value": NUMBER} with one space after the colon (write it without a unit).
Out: {"value": 0.5}
